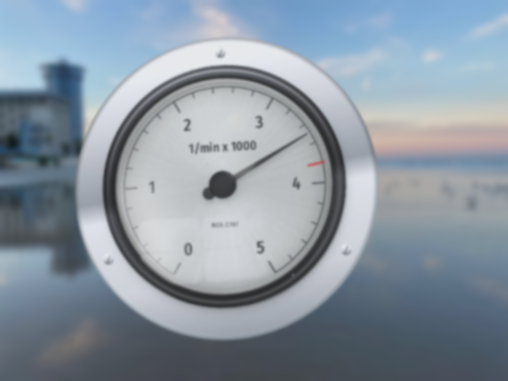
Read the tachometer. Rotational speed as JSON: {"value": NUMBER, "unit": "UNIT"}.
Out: {"value": 3500, "unit": "rpm"}
